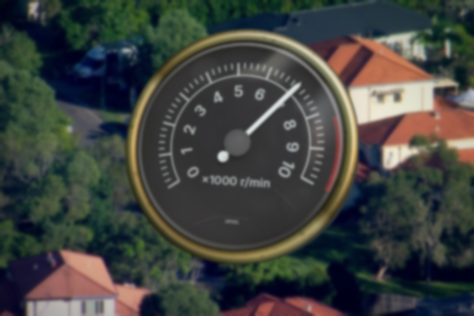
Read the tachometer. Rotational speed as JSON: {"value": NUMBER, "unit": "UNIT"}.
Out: {"value": 7000, "unit": "rpm"}
